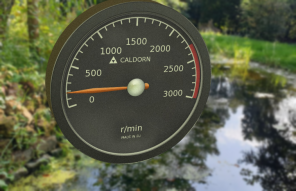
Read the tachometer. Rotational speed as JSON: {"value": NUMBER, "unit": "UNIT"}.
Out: {"value": 200, "unit": "rpm"}
